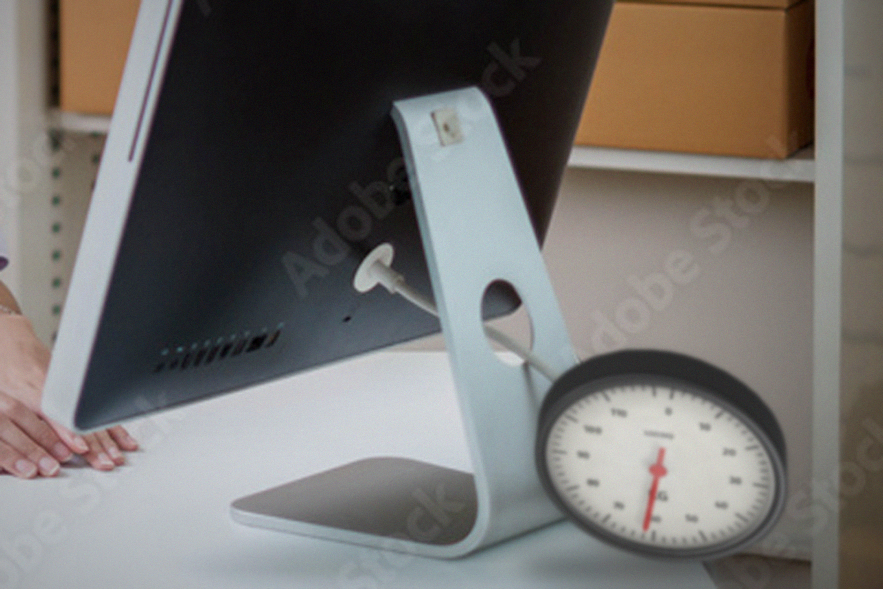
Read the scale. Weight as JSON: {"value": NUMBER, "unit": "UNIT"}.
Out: {"value": 62, "unit": "kg"}
